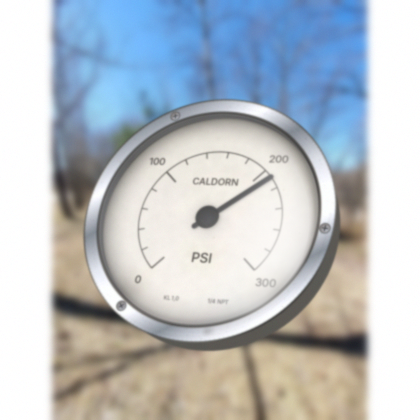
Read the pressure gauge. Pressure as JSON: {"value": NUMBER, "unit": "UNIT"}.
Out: {"value": 210, "unit": "psi"}
